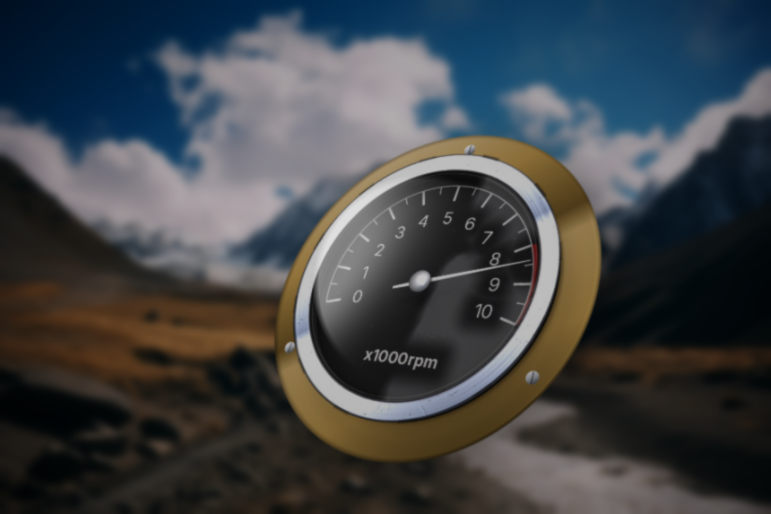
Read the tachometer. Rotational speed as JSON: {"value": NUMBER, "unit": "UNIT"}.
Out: {"value": 8500, "unit": "rpm"}
